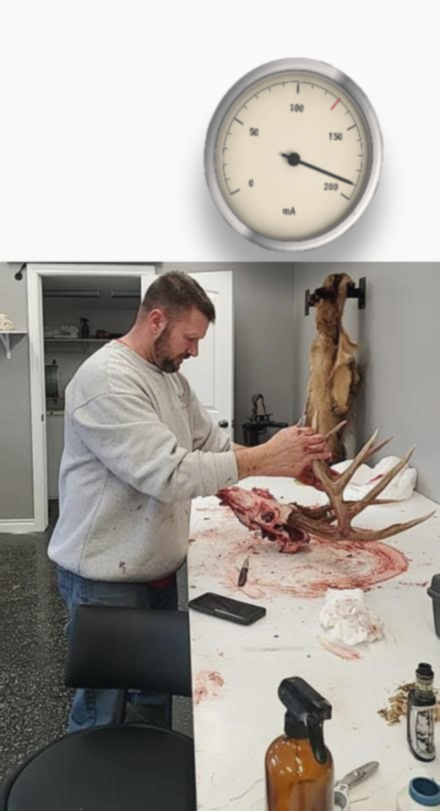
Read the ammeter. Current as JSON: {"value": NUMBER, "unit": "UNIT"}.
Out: {"value": 190, "unit": "mA"}
